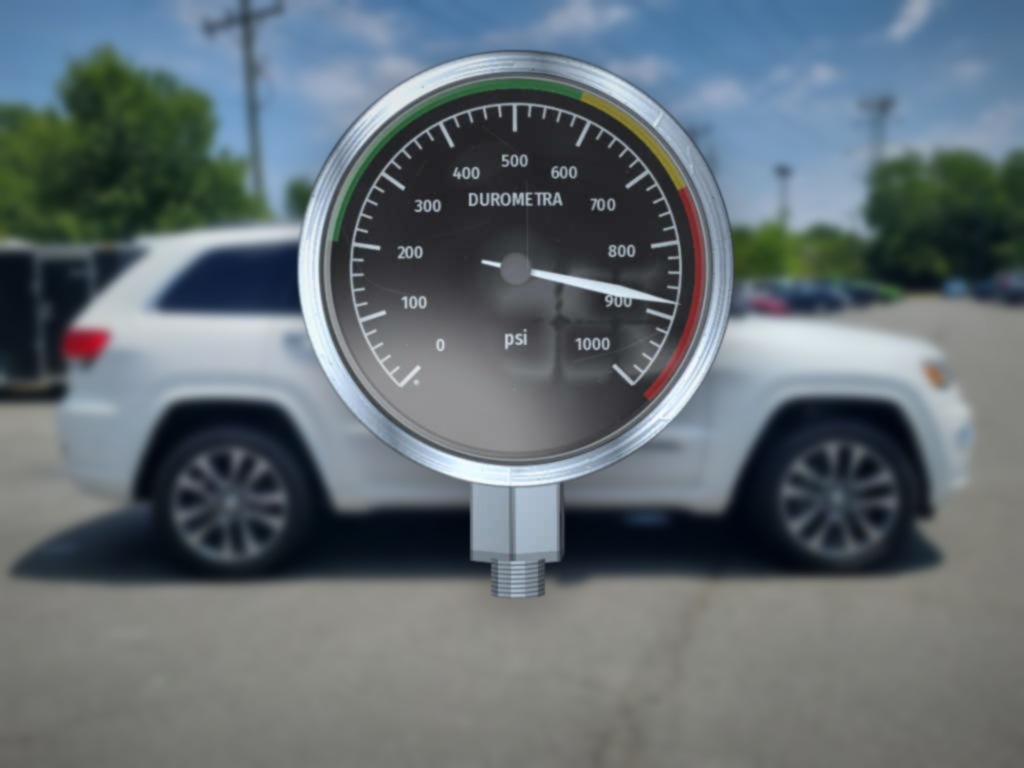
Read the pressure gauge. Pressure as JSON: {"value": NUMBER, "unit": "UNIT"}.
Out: {"value": 880, "unit": "psi"}
